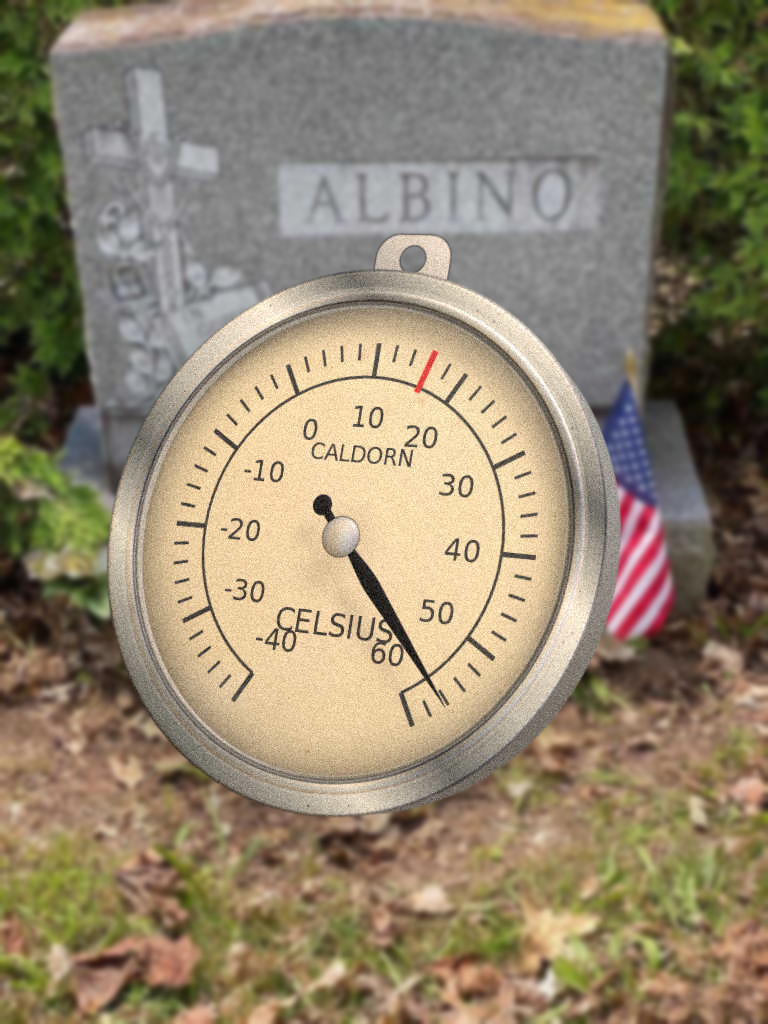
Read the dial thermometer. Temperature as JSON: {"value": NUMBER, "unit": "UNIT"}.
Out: {"value": 56, "unit": "°C"}
